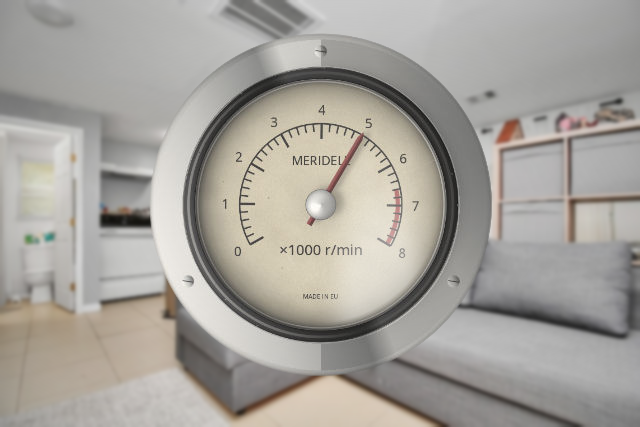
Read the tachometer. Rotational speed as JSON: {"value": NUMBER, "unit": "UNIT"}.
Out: {"value": 5000, "unit": "rpm"}
